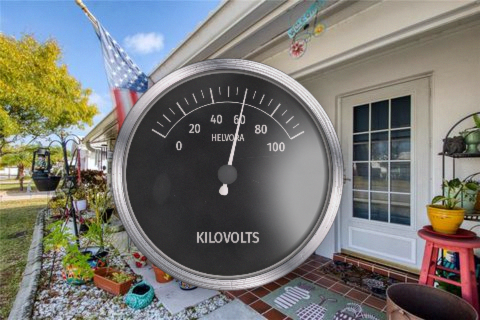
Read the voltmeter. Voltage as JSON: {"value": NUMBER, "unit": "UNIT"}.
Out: {"value": 60, "unit": "kV"}
